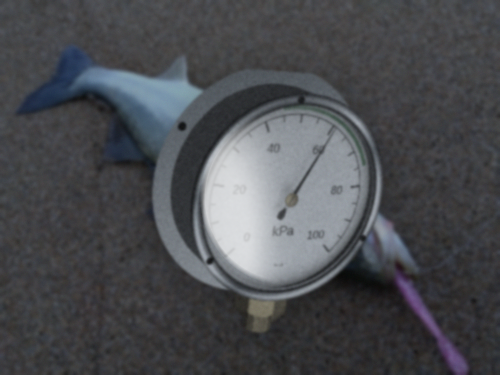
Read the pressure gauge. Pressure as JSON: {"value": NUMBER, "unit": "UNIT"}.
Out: {"value": 60, "unit": "kPa"}
